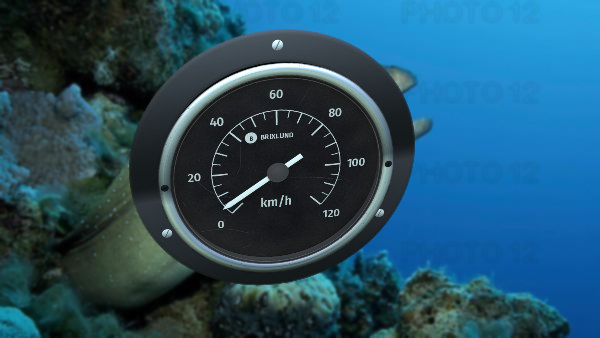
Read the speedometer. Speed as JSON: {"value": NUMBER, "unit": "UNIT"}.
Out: {"value": 5, "unit": "km/h"}
